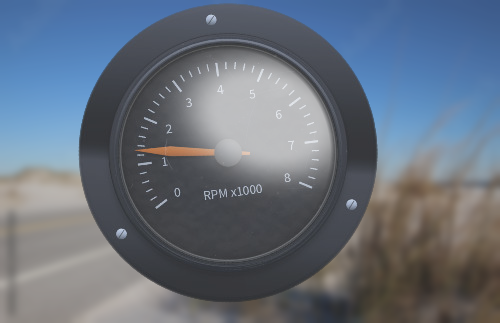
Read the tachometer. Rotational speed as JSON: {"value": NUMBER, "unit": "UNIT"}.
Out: {"value": 1300, "unit": "rpm"}
